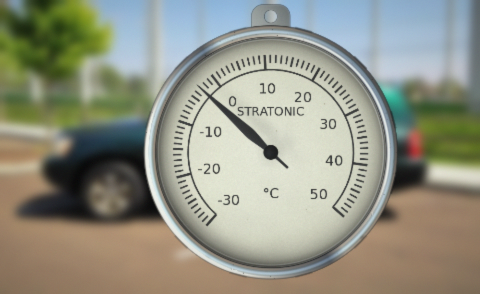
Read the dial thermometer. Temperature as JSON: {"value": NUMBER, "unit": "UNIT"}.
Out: {"value": -3, "unit": "°C"}
